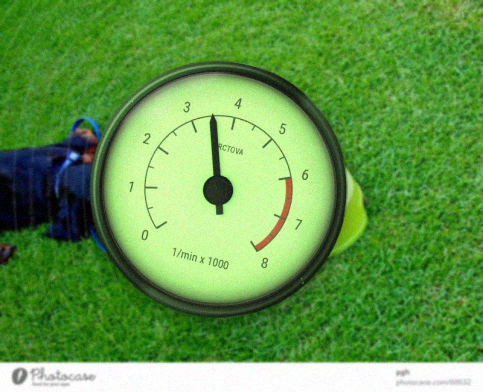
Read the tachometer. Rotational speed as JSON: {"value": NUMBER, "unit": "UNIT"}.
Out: {"value": 3500, "unit": "rpm"}
